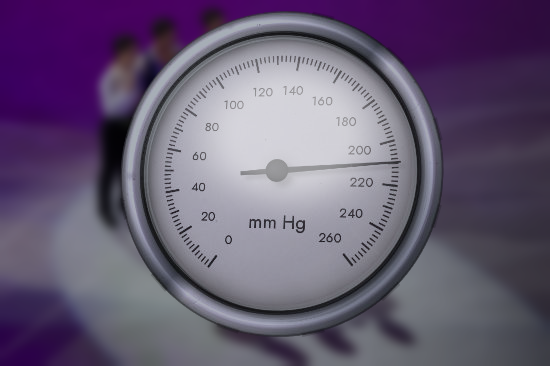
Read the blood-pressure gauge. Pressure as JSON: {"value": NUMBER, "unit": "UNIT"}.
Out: {"value": 210, "unit": "mmHg"}
